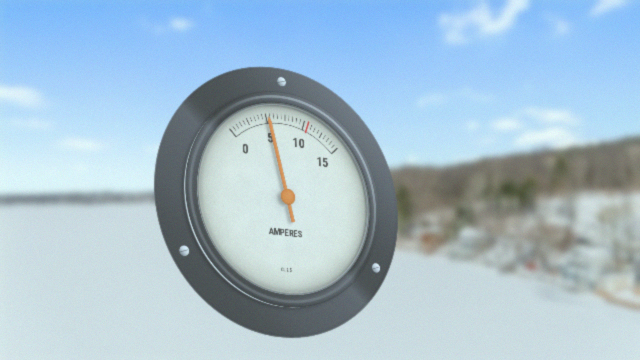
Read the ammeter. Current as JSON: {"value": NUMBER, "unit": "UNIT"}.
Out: {"value": 5, "unit": "A"}
